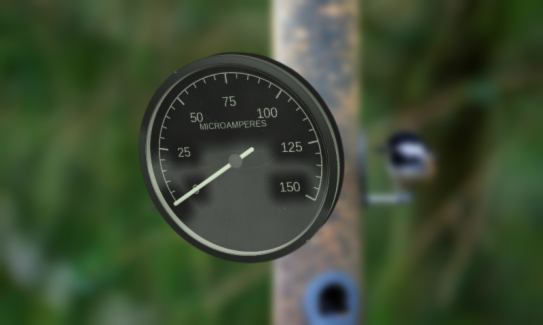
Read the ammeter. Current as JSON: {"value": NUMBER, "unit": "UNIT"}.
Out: {"value": 0, "unit": "µA"}
